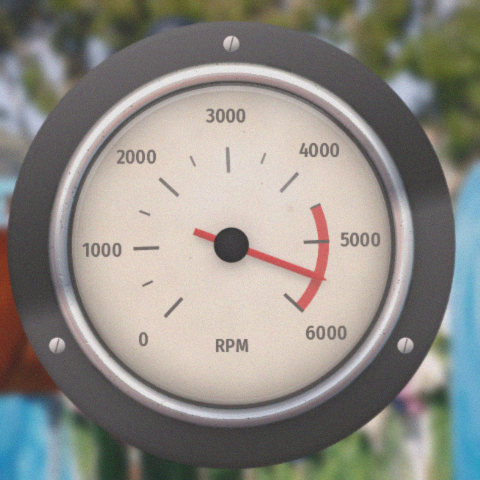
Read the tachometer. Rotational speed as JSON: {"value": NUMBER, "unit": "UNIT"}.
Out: {"value": 5500, "unit": "rpm"}
